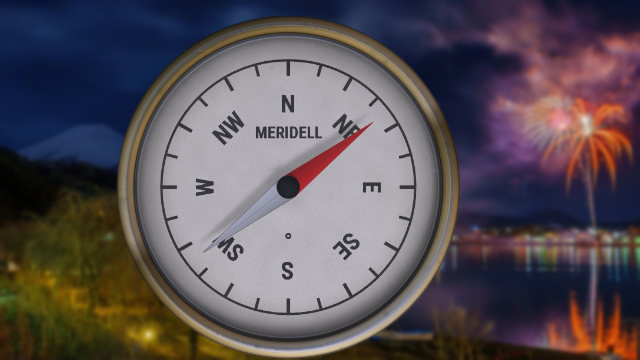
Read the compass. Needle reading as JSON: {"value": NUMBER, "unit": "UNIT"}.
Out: {"value": 52.5, "unit": "°"}
